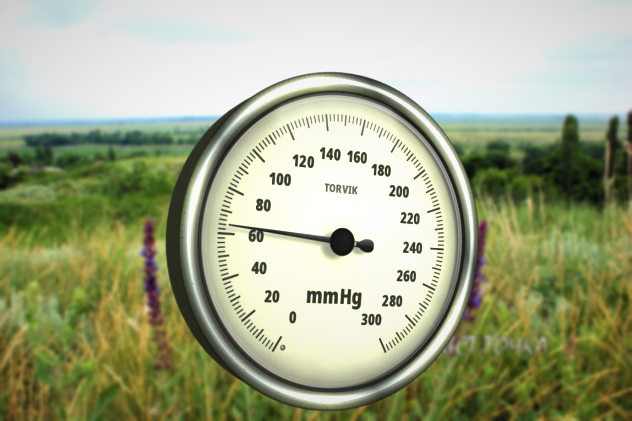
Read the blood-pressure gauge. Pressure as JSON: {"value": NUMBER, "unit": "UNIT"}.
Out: {"value": 64, "unit": "mmHg"}
